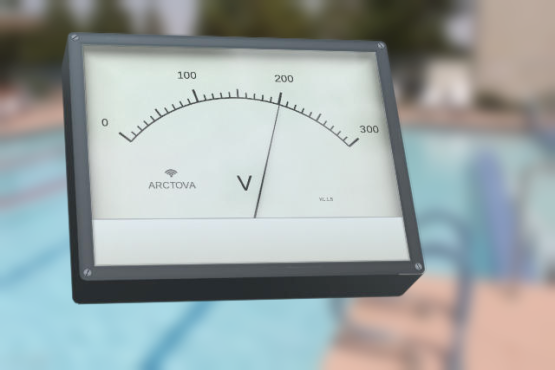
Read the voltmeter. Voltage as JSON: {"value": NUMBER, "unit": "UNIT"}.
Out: {"value": 200, "unit": "V"}
